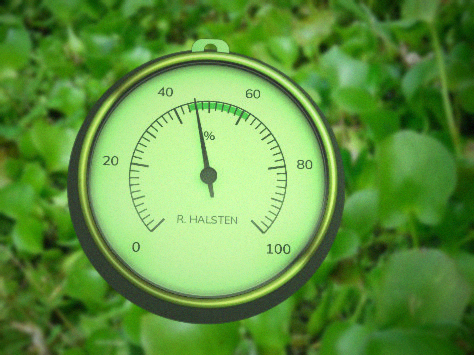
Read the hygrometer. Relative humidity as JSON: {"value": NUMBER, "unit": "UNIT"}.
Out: {"value": 46, "unit": "%"}
